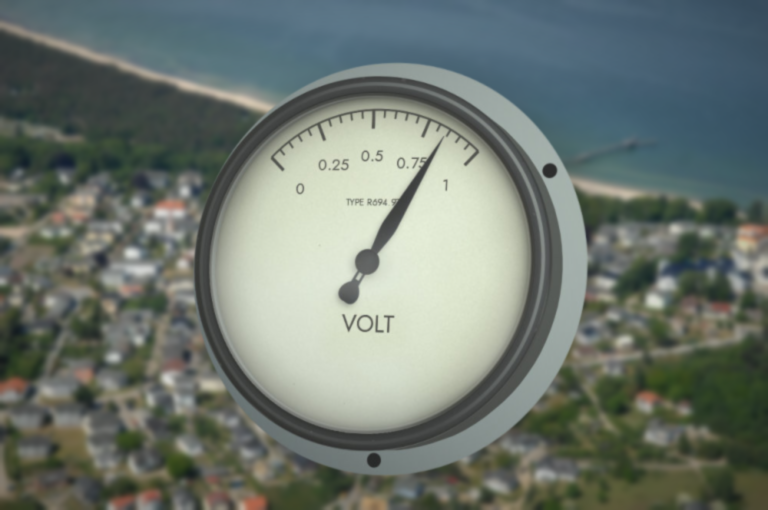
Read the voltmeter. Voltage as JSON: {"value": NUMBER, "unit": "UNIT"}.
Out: {"value": 0.85, "unit": "V"}
